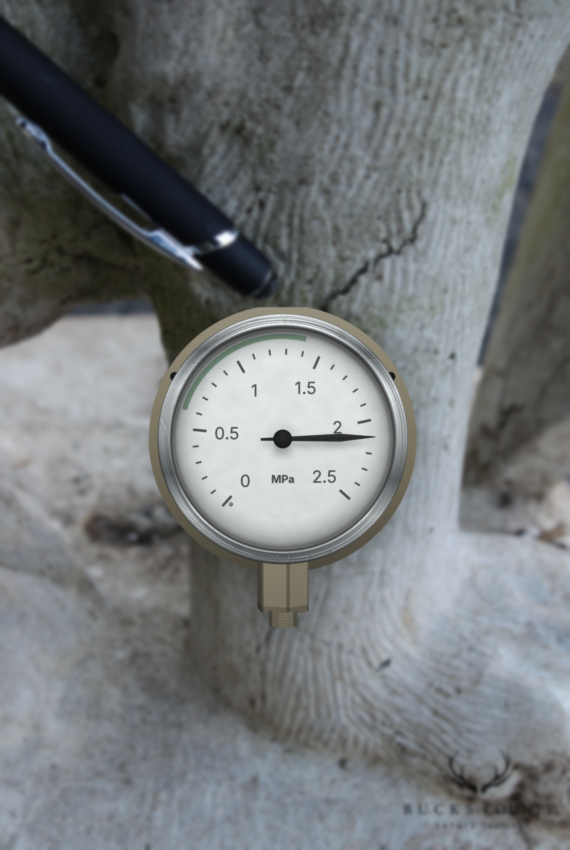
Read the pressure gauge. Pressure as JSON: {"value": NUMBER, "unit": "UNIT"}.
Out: {"value": 2.1, "unit": "MPa"}
